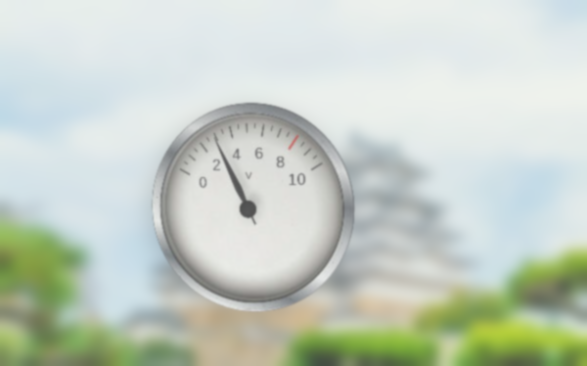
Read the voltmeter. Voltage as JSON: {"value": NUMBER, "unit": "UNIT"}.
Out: {"value": 3, "unit": "V"}
